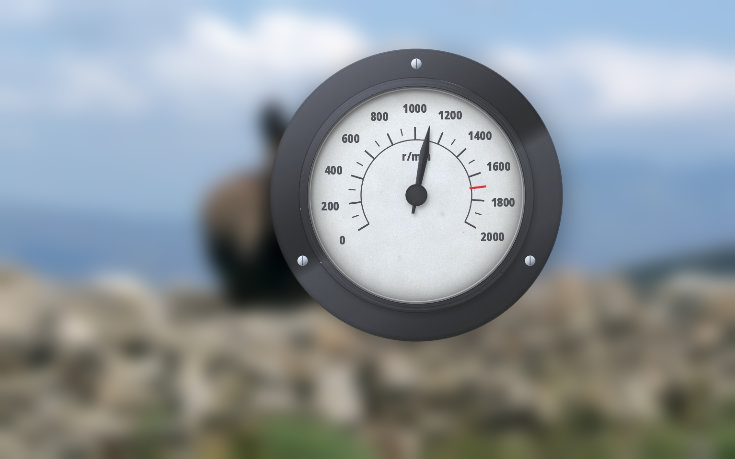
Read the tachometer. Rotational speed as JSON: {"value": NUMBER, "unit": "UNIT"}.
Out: {"value": 1100, "unit": "rpm"}
